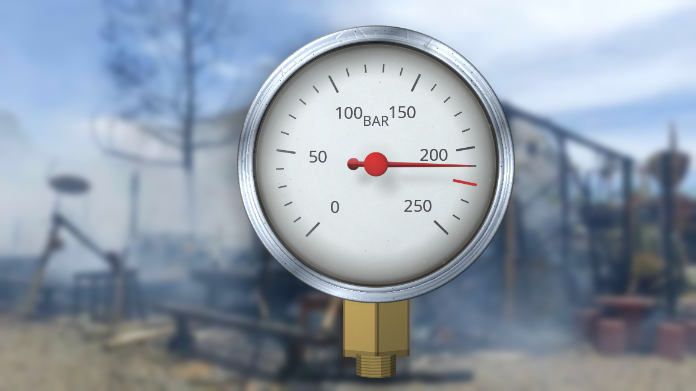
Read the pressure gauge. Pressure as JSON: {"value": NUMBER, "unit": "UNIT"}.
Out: {"value": 210, "unit": "bar"}
